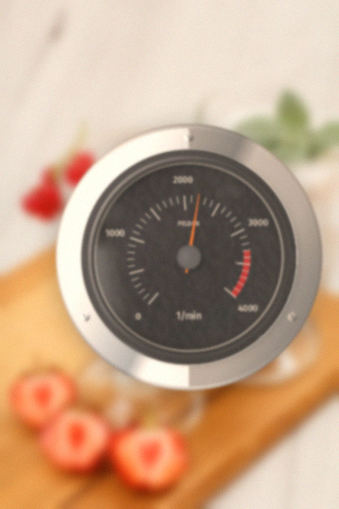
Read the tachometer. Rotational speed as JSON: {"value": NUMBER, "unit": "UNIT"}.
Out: {"value": 2200, "unit": "rpm"}
